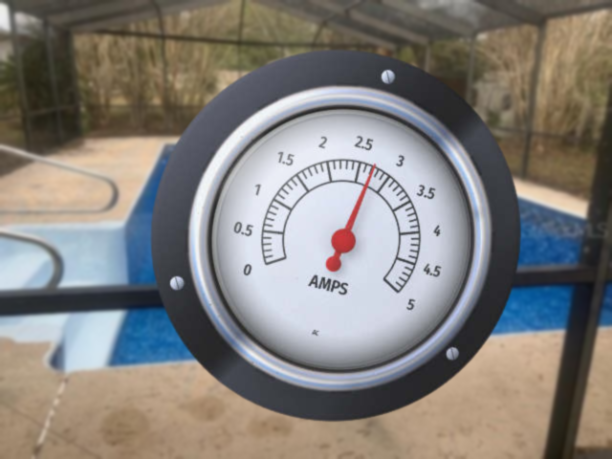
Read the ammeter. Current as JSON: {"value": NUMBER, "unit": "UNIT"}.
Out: {"value": 2.7, "unit": "A"}
